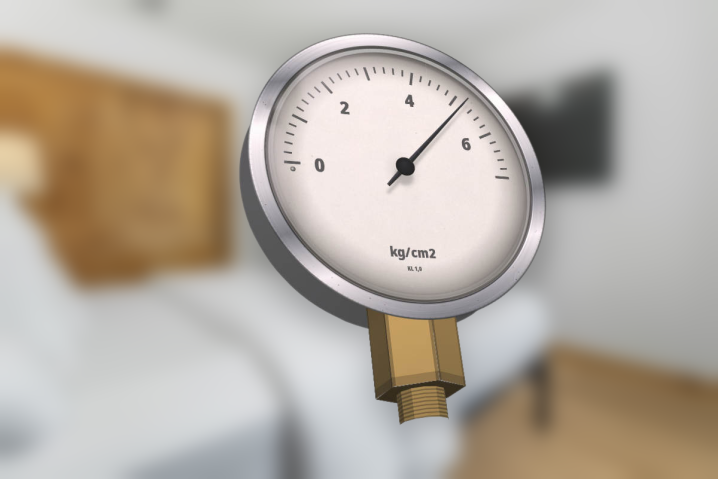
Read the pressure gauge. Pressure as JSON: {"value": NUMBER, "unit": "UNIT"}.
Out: {"value": 5.2, "unit": "kg/cm²"}
